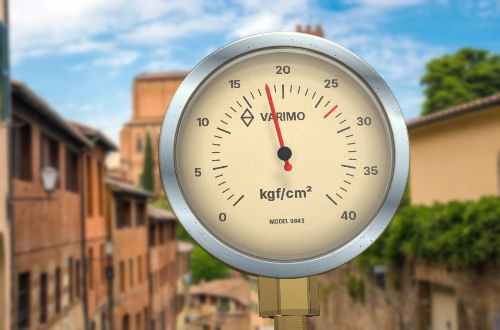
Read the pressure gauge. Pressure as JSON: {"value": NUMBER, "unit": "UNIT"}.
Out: {"value": 18, "unit": "kg/cm²"}
